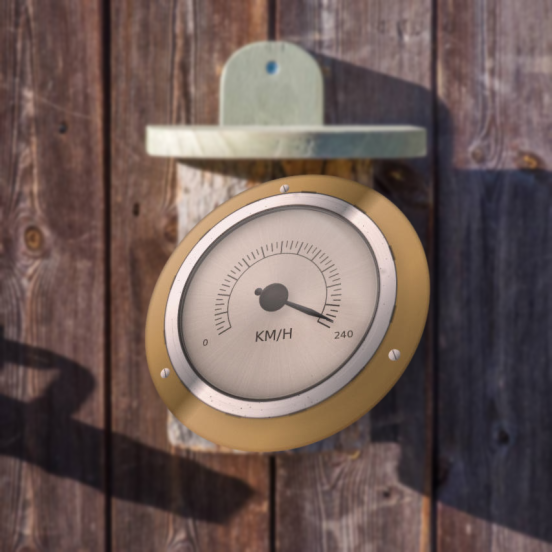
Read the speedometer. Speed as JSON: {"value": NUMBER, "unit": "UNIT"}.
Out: {"value": 235, "unit": "km/h"}
